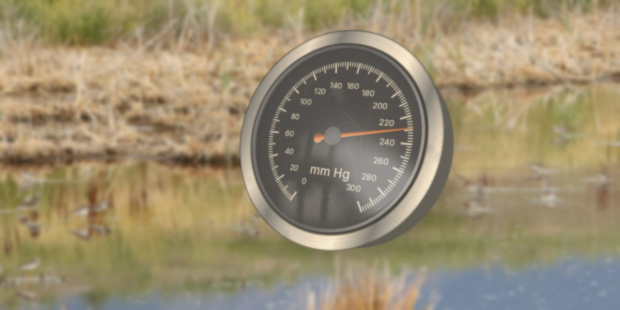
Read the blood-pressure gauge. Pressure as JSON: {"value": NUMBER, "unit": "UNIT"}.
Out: {"value": 230, "unit": "mmHg"}
